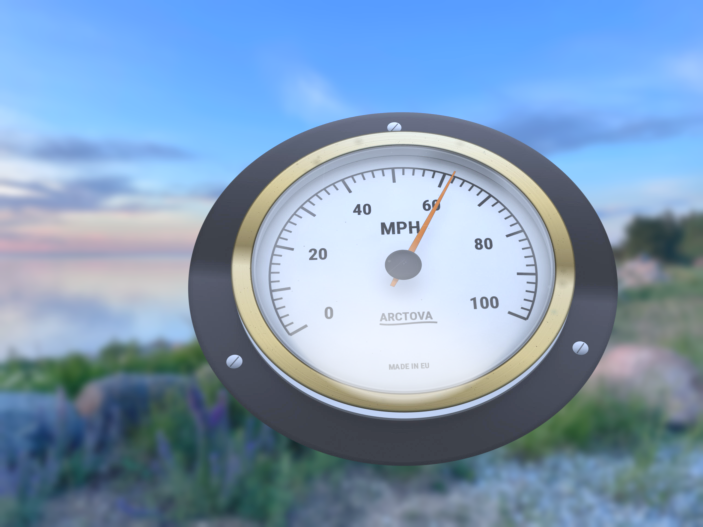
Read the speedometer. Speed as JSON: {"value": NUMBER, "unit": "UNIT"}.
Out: {"value": 62, "unit": "mph"}
